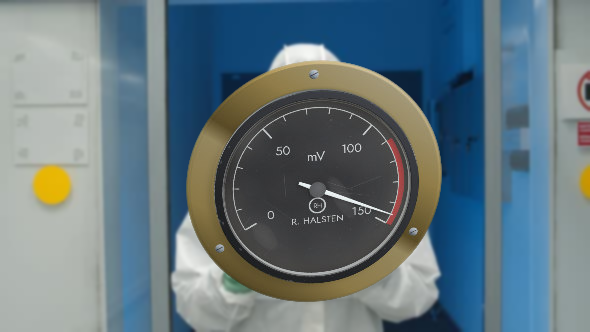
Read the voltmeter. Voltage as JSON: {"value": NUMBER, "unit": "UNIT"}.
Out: {"value": 145, "unit": "mV"}
